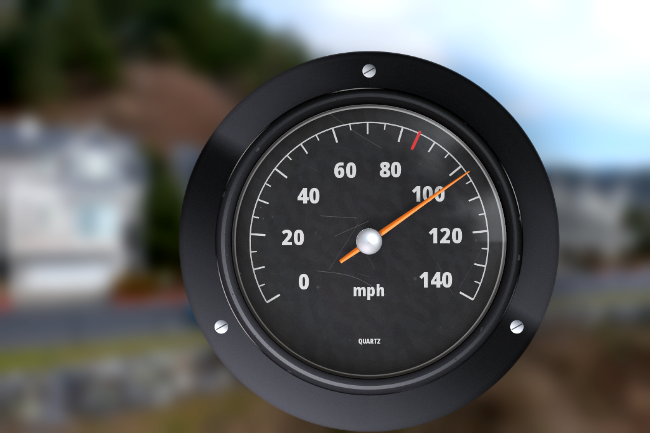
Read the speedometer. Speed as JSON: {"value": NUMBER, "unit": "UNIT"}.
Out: {"value": 102.5, "unit": "mph"}
